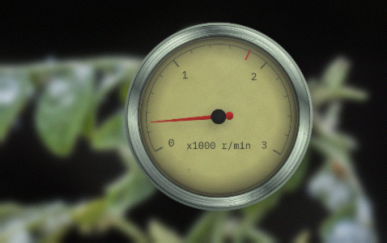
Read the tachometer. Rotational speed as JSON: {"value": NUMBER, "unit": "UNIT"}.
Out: {"value": 300, "unit": "rpm"}
